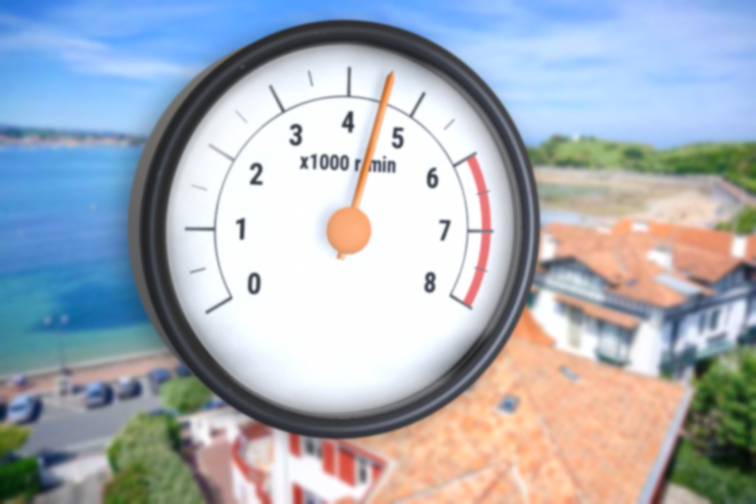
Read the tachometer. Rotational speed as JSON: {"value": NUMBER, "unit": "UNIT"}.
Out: {"value": 4500, "unit": "rpm"}
